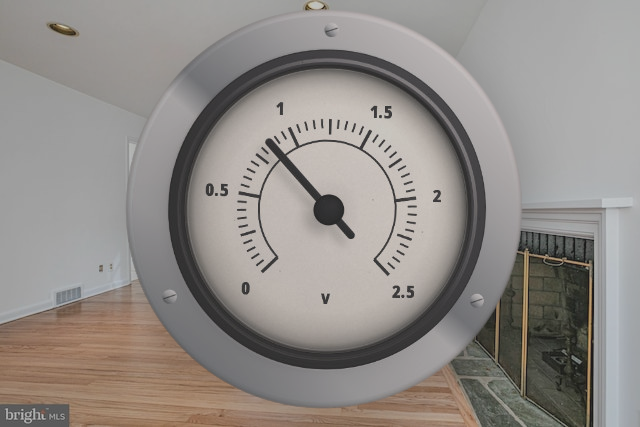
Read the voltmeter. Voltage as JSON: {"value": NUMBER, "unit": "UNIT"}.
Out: {"value": 0.85, "unit": "V"}
